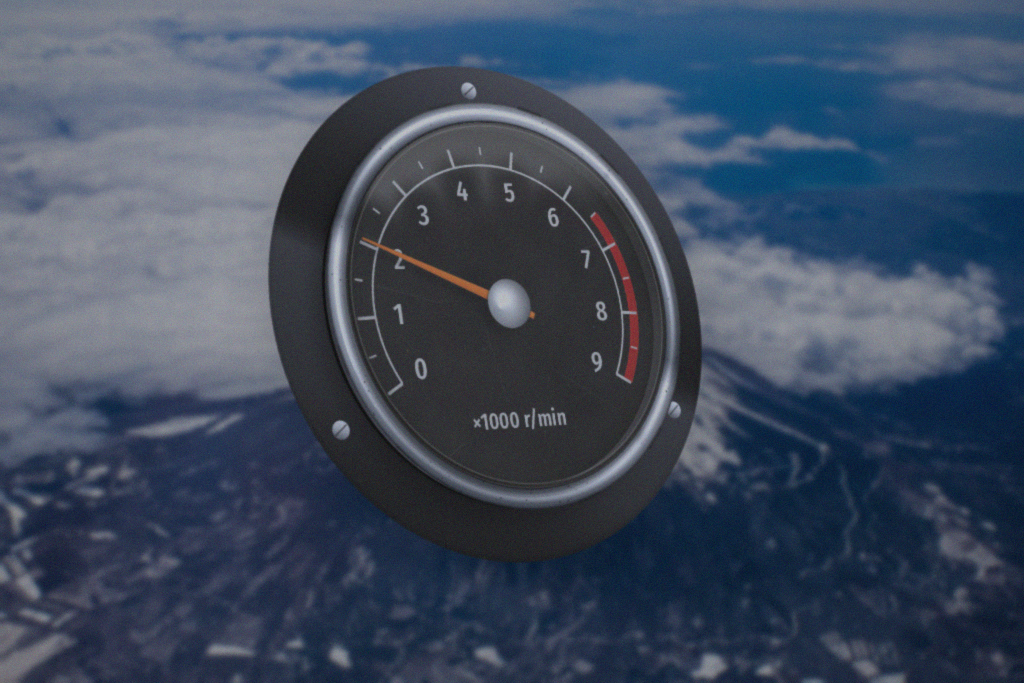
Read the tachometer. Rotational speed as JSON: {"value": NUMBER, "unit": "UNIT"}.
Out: {"value": 2000, "unit": "rpm"}
